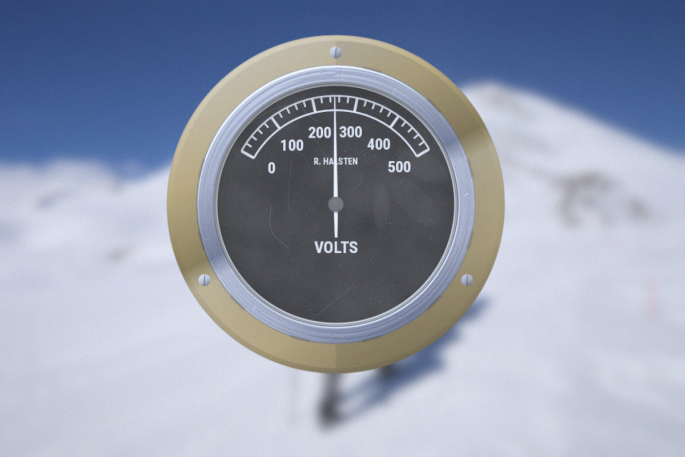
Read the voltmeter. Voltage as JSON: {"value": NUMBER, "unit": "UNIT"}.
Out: {"value": 250, "unit": "V"}
